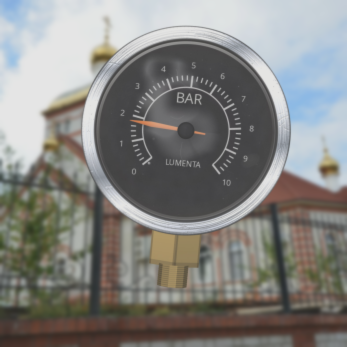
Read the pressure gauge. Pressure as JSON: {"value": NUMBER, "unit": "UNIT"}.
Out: {"value": 1.8, "unit": "bar"}
